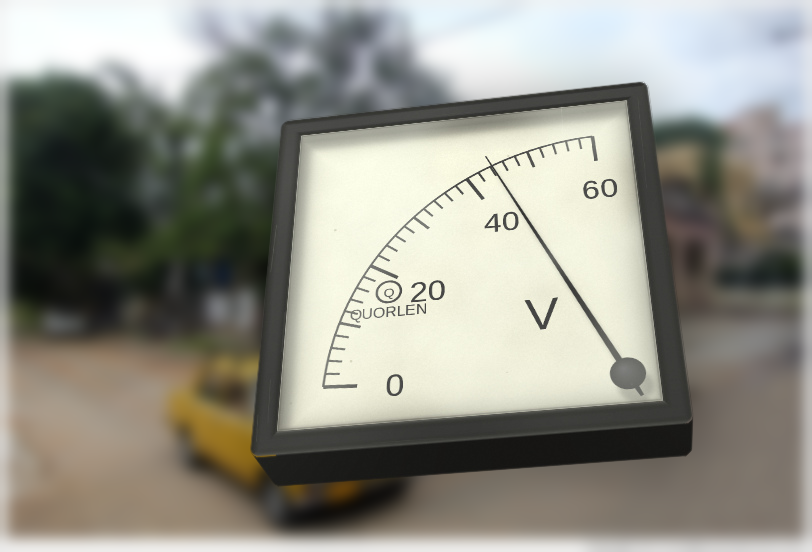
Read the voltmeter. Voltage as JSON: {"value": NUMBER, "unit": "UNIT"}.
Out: {"value": 44, "unit": "V"}
